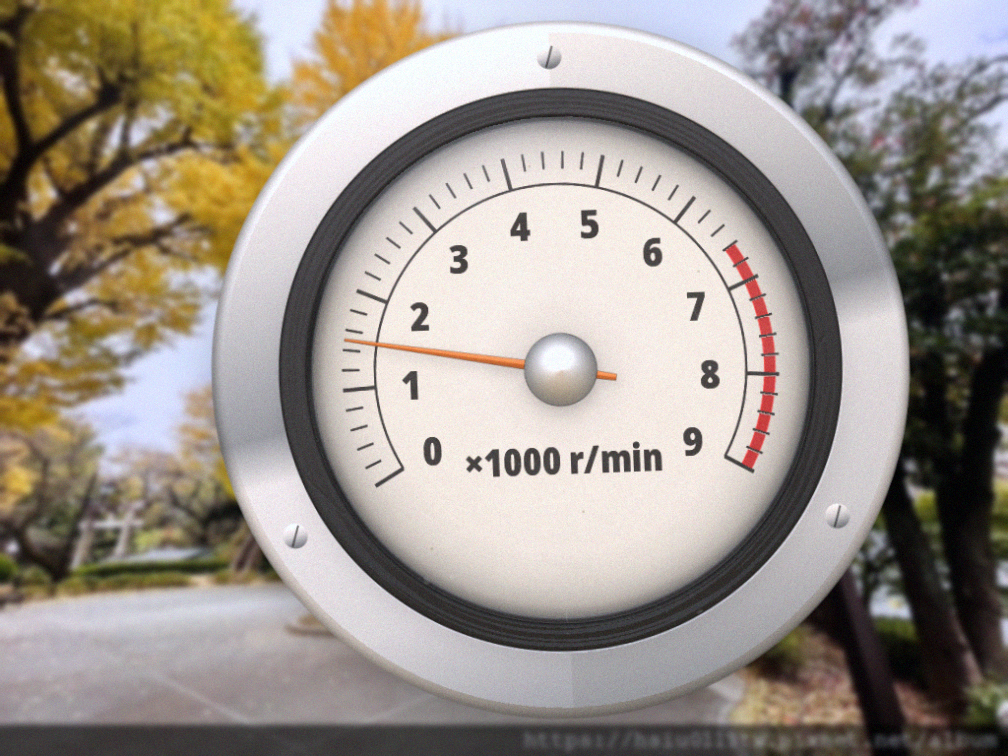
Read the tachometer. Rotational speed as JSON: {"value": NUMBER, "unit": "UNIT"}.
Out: {"value": 1500, "unit": "rpm"}
